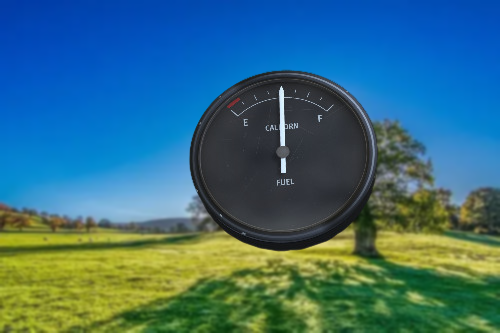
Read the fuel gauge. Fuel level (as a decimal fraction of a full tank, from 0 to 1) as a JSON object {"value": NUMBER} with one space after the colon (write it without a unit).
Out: {"value": 0.5}
